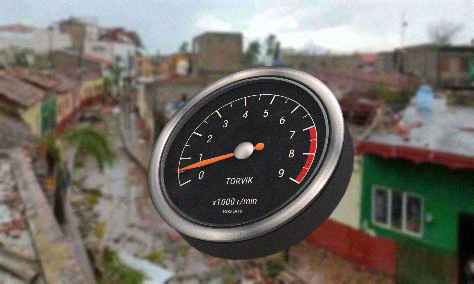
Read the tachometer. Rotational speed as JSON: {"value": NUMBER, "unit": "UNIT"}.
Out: {"value": 500, "unit": "rpm"}
